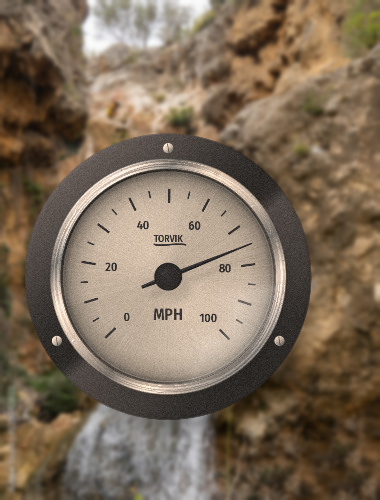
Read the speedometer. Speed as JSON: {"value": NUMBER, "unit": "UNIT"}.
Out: {"value": 75, "unit": "mph"}
